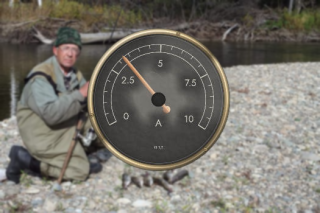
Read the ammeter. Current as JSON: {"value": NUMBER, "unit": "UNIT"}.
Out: {"value": 3.25, "unit": "A"}
